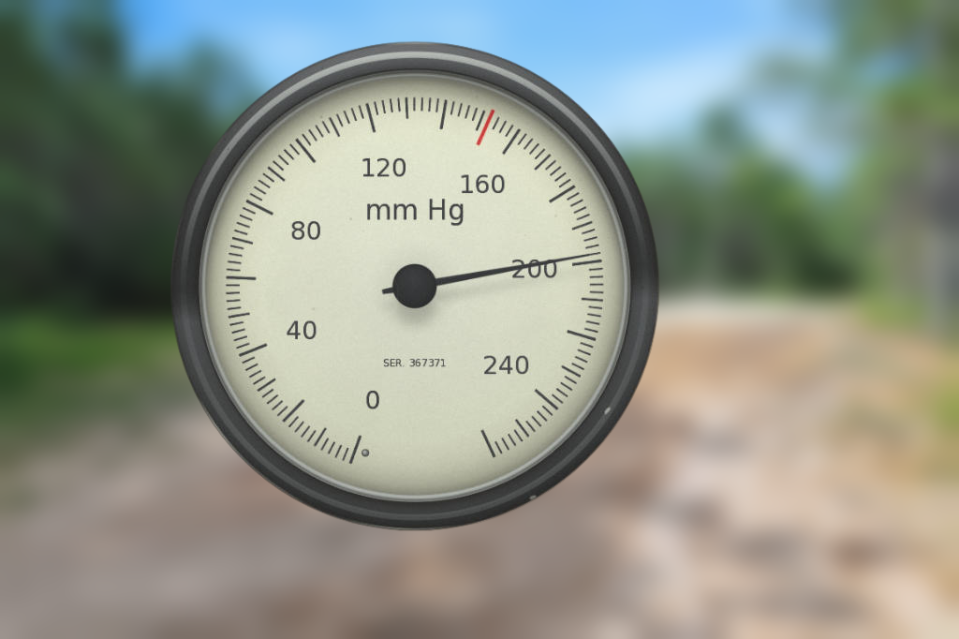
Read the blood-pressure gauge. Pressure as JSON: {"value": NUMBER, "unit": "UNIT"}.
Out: {"value": 198, "unit": "mmHg"}
